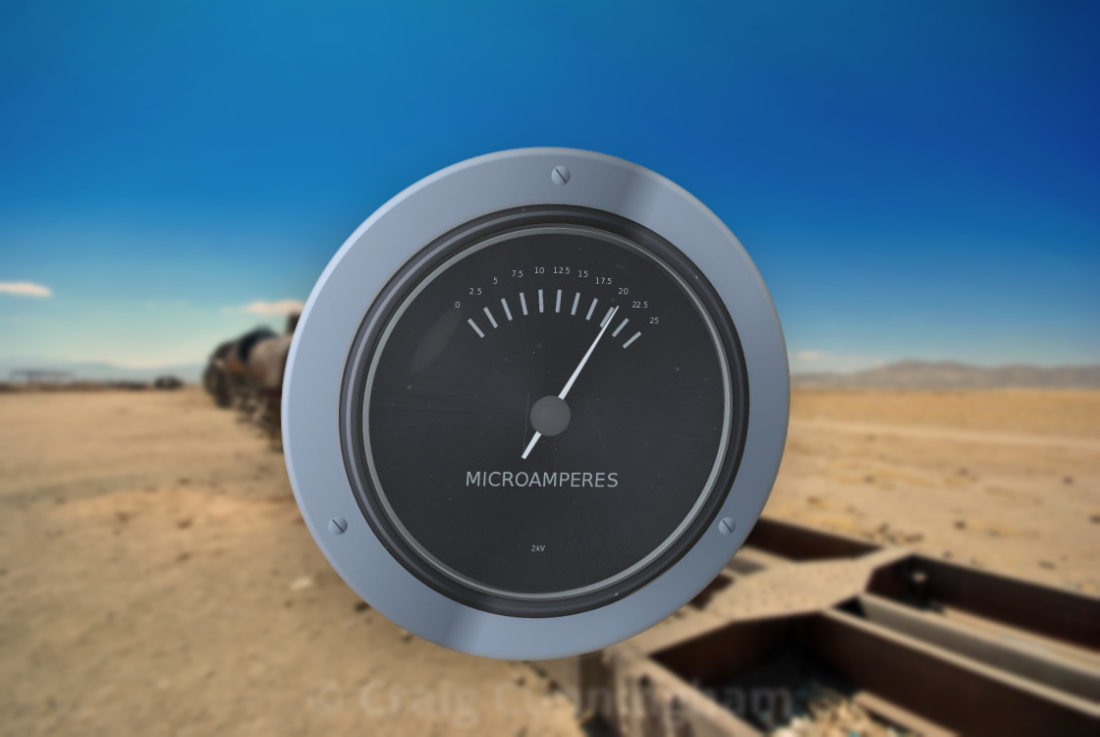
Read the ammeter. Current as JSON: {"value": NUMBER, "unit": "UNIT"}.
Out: {"value": 20, "unit": "µA"}
